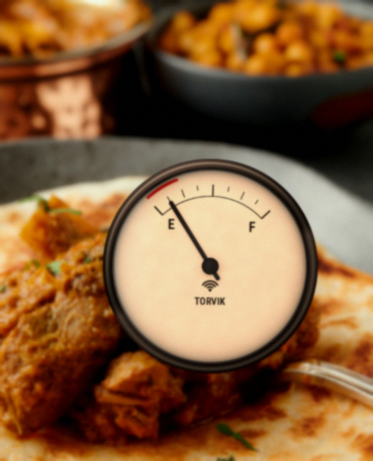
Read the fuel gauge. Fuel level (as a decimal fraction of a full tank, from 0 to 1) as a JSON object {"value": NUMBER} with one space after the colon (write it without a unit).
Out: {"value": 0.125}
